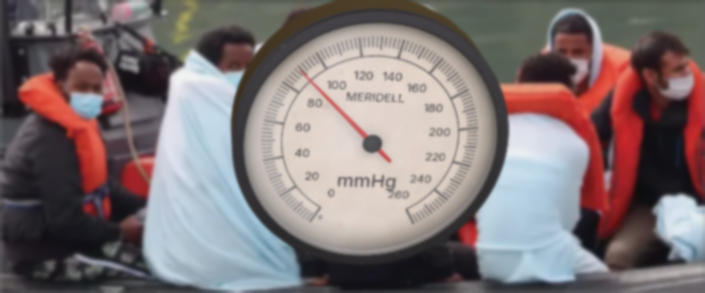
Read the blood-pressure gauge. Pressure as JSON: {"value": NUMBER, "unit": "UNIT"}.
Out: {"value": 90, "unit": "mmHg"}
